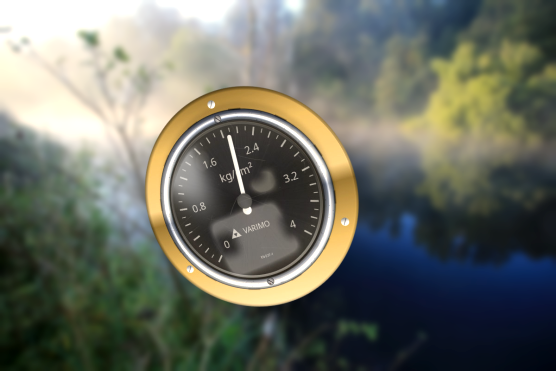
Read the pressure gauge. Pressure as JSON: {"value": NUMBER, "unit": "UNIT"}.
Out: {"value": 2.1, "unit": "kg/cm²"}
